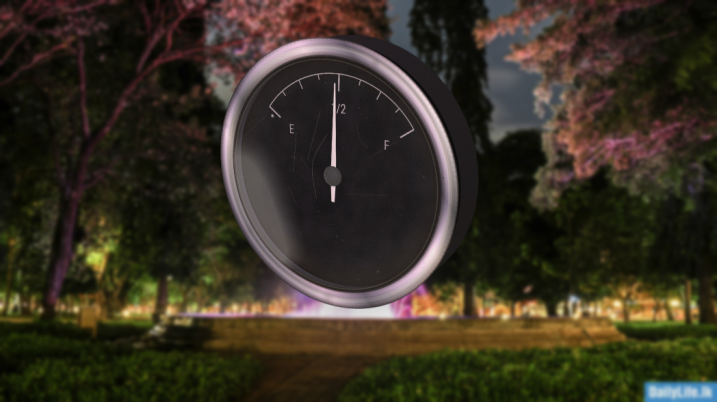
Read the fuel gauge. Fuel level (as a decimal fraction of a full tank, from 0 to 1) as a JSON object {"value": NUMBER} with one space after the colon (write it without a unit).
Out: {"value": 0.5}
